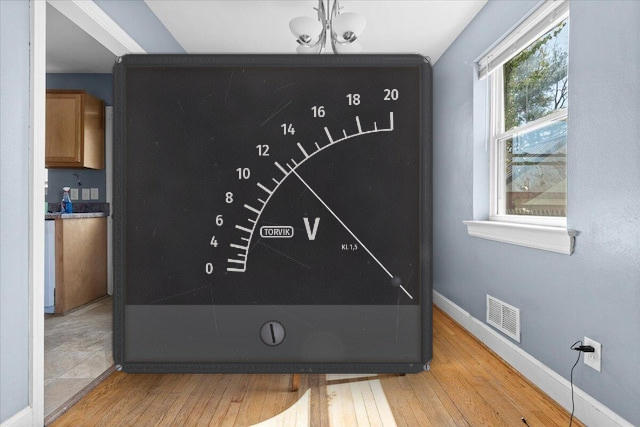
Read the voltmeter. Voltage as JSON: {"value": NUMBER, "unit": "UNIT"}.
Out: {"value": 12.5, "unit": "V"}
